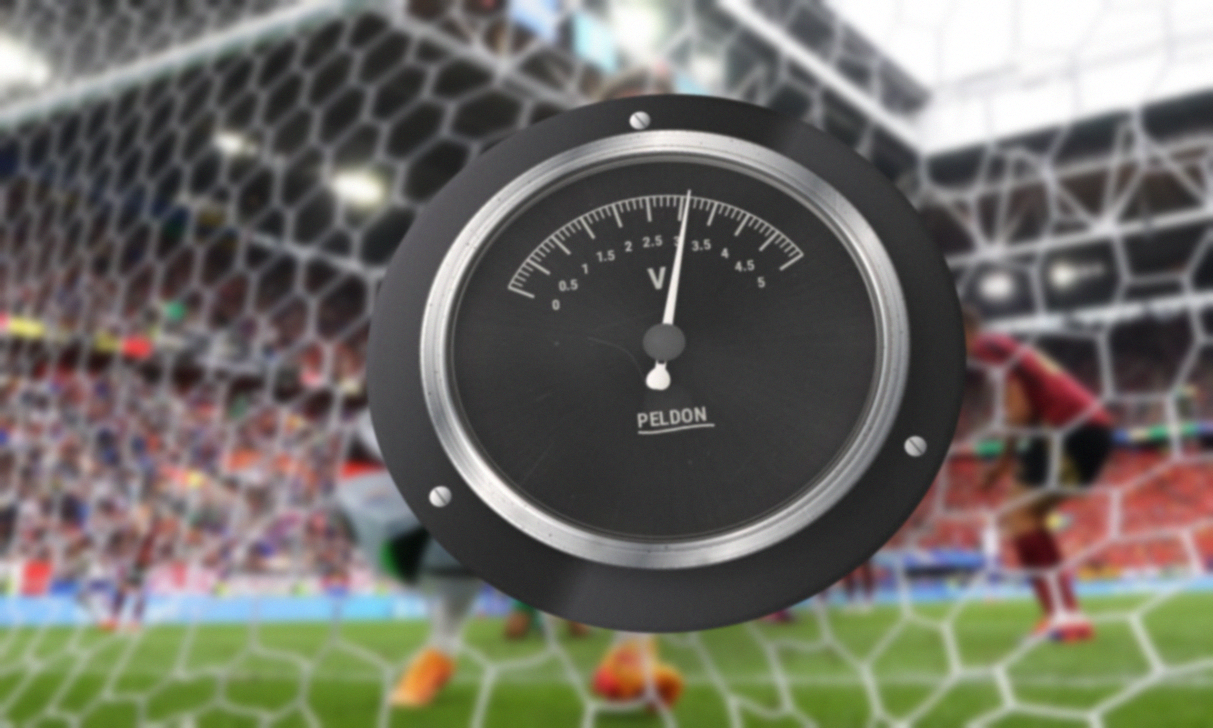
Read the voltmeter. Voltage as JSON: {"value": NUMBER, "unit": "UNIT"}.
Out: {"value": 3.1, "unit": "V"}
